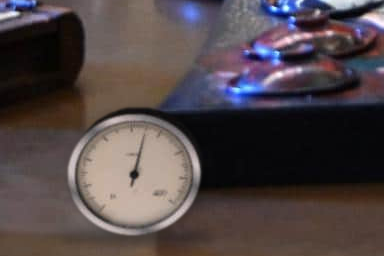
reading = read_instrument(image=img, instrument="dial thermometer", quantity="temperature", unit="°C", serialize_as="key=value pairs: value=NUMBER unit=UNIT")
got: value=225 unit=°C
